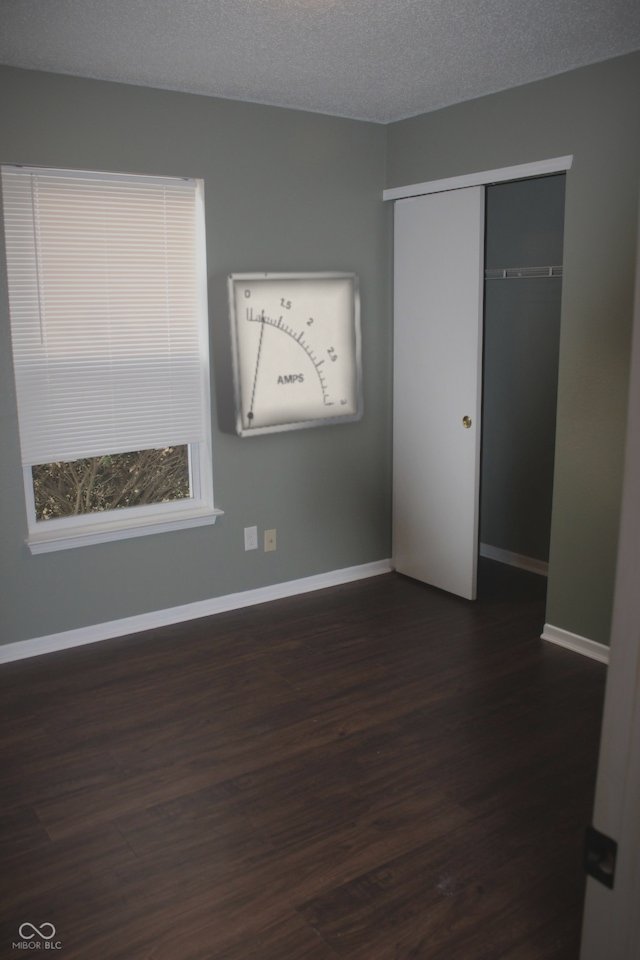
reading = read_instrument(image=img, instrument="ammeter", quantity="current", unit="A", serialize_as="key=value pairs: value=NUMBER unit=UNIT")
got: value=1 unit=A
